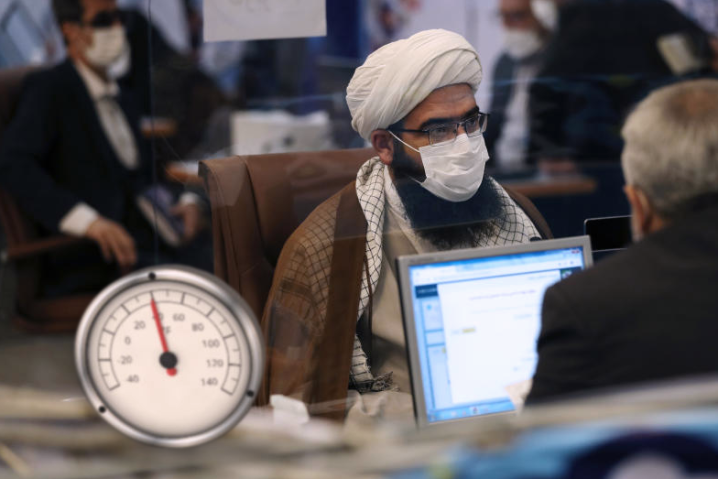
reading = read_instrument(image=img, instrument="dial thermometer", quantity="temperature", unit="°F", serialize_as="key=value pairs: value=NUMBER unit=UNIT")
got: value=40 unit=°F
